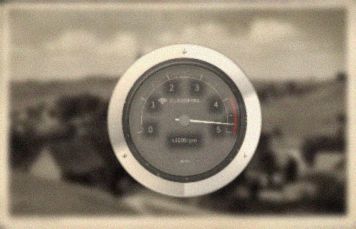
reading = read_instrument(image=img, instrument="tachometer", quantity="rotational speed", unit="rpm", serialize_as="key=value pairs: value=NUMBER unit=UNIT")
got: value=4750 unit=rpm
